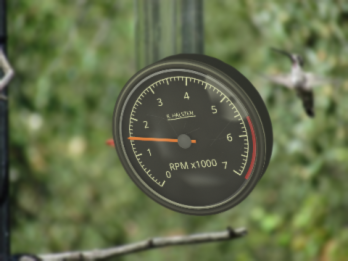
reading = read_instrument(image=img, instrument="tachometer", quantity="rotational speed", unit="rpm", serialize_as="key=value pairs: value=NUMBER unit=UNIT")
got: value=1500 unit=rpm
